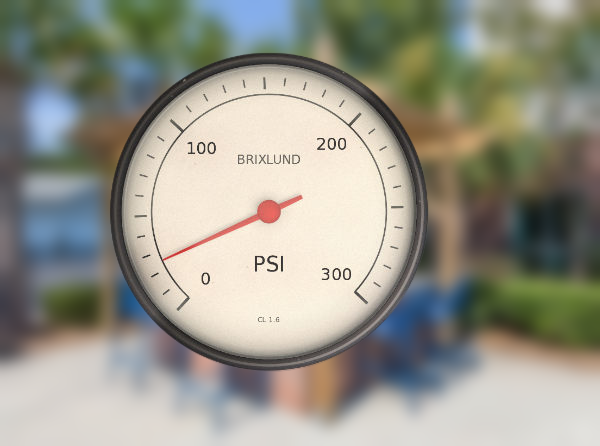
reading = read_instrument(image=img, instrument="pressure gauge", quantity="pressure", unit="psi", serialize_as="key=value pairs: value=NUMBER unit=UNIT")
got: value=25 unit=psi
